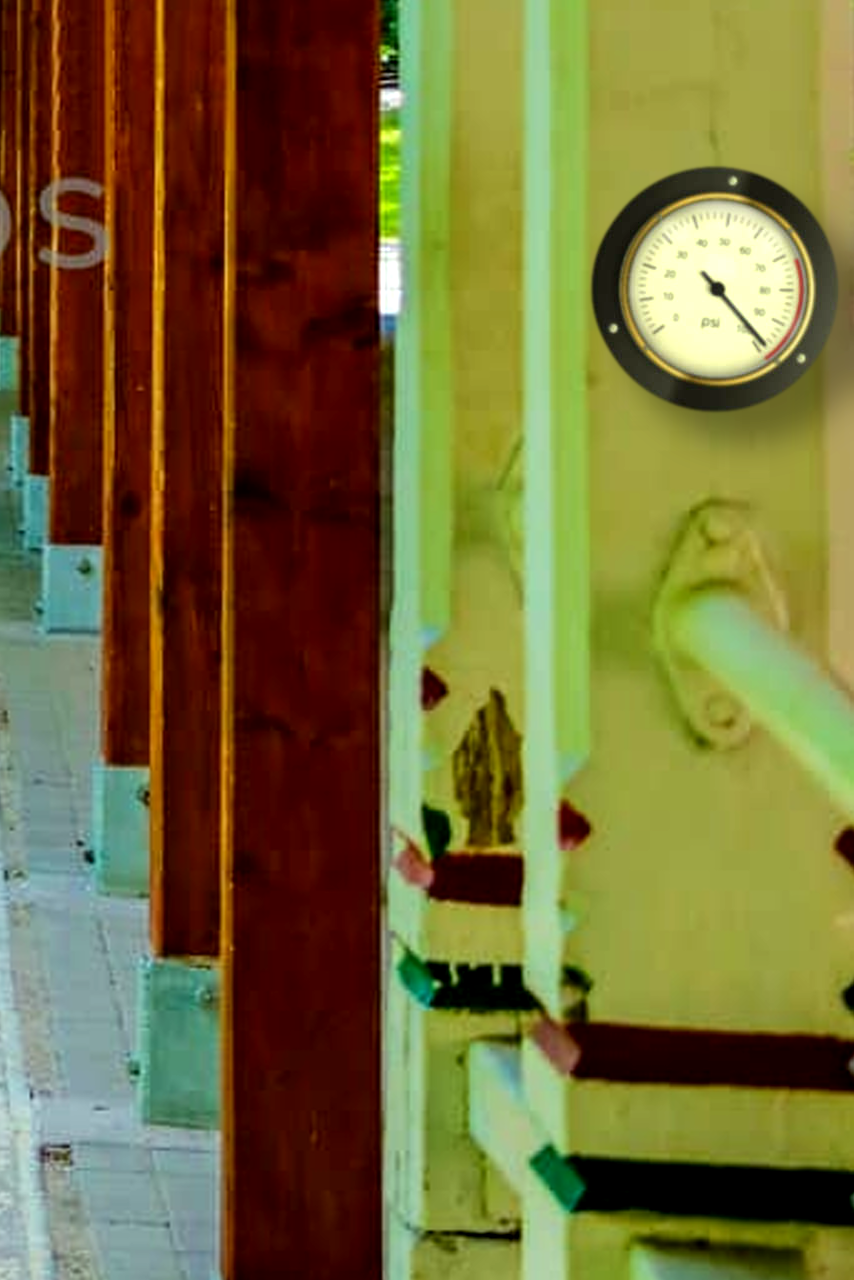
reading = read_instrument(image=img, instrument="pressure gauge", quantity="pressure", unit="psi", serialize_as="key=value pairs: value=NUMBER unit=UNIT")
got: value=98 unit=psi
